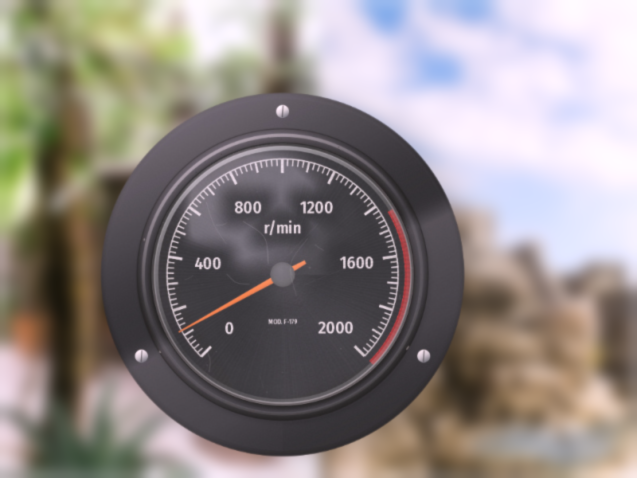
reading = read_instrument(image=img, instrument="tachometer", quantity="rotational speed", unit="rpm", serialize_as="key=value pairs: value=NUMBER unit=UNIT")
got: value=120 unit=rpm
